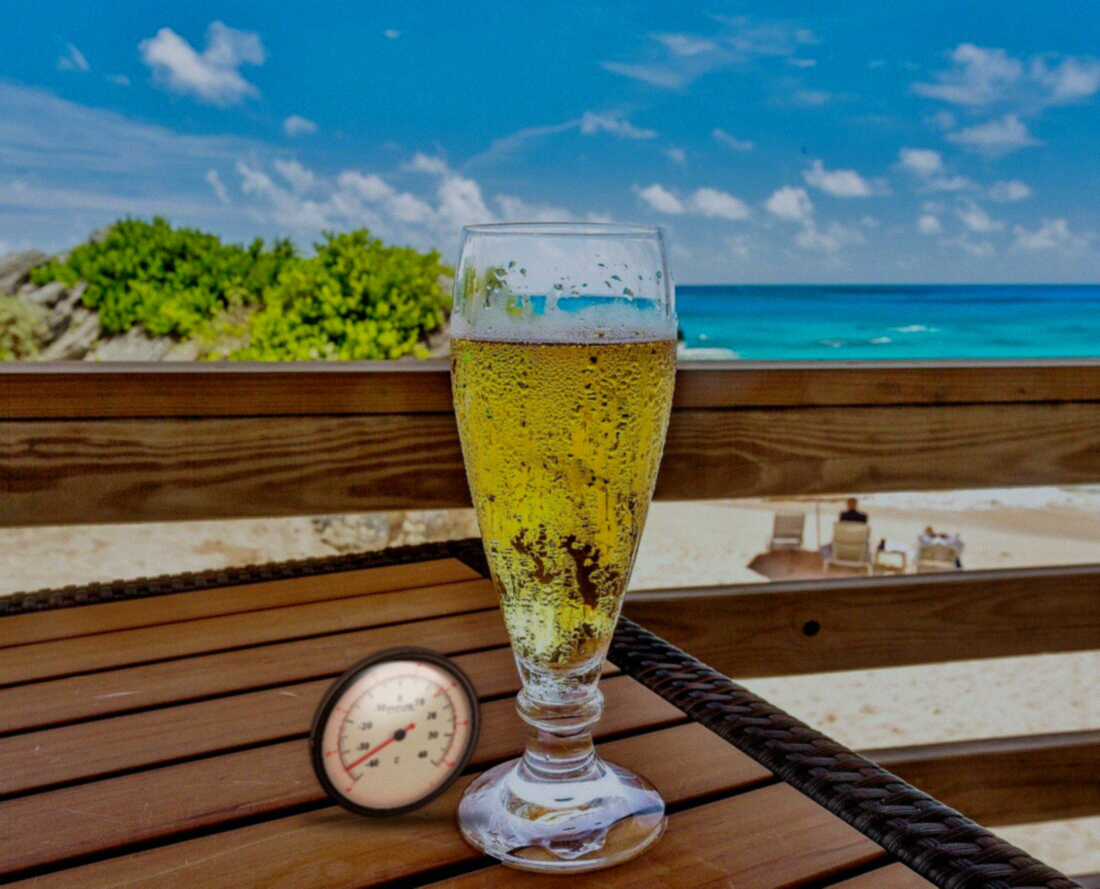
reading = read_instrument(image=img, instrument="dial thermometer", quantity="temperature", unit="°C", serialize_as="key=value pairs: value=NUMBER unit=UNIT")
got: value=-35 unit=°C
